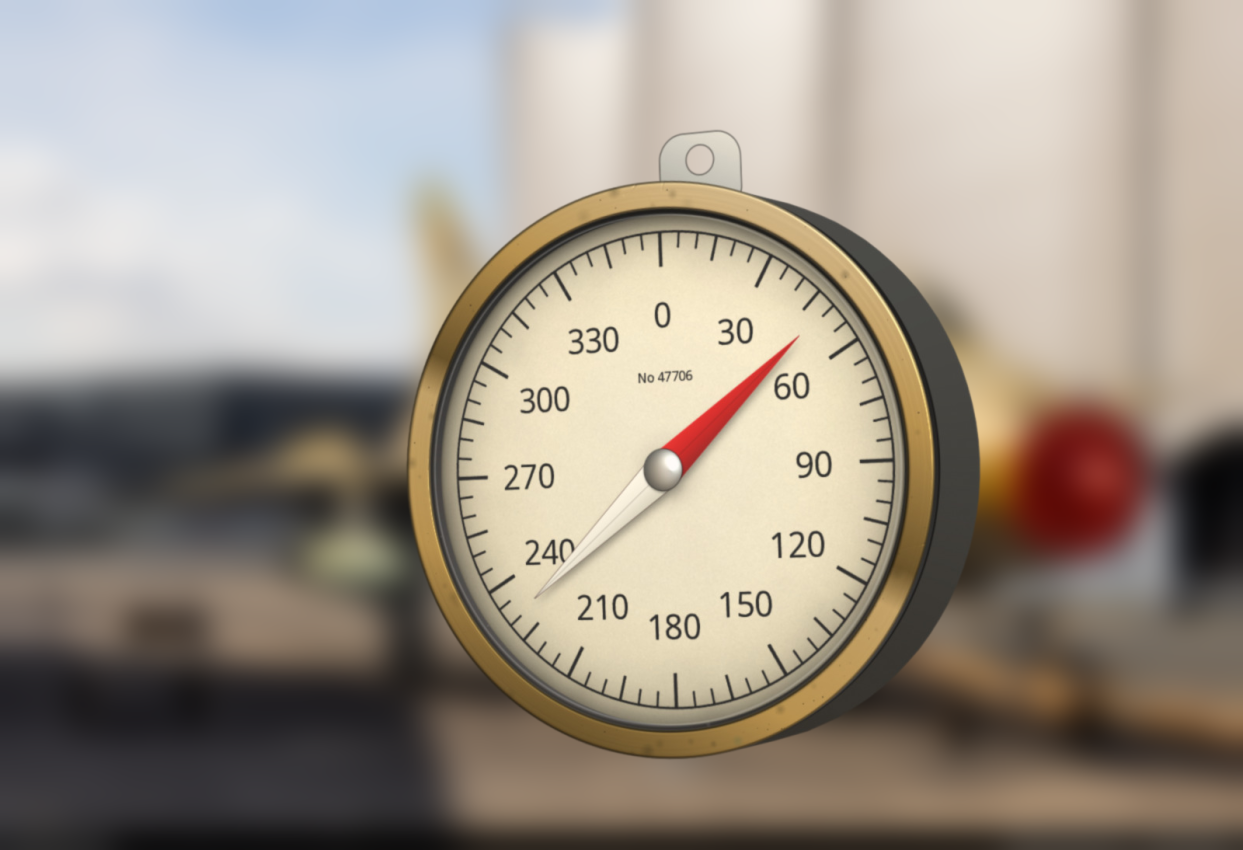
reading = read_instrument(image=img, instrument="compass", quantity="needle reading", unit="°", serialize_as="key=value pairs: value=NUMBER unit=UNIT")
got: value=50 unit=°
